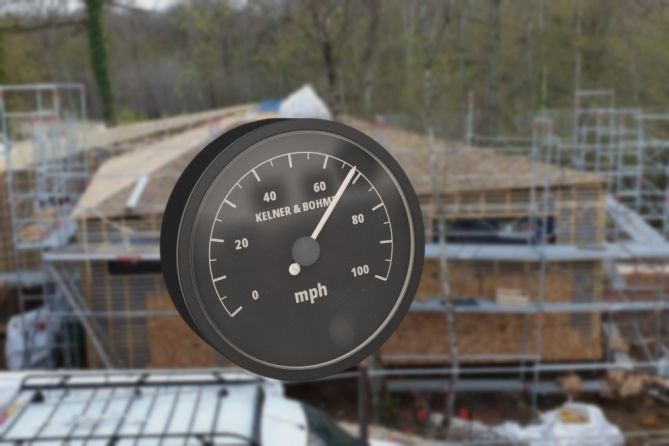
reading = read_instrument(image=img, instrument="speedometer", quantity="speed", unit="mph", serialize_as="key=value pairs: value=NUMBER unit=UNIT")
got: value=67.5 unit=mph
